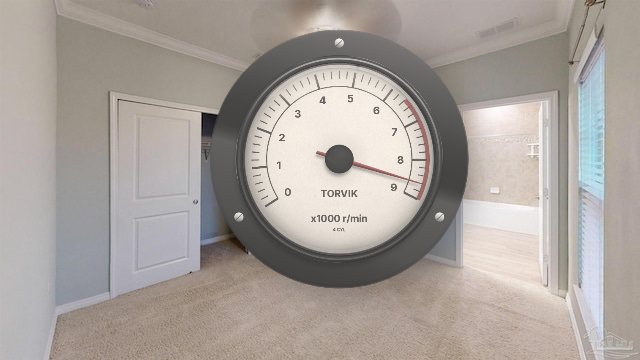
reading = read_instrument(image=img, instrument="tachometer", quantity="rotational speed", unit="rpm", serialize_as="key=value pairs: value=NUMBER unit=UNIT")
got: value=8600 unit=rpm
